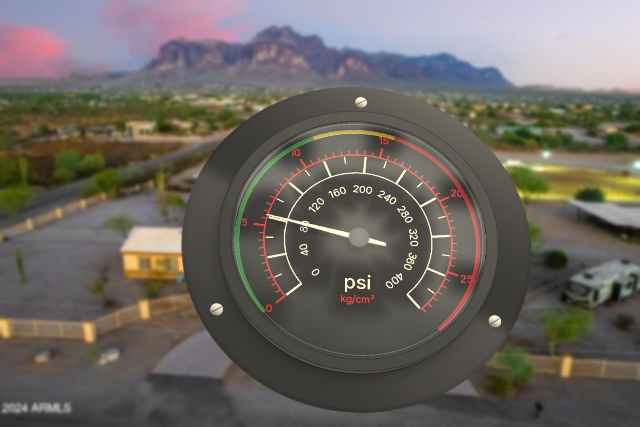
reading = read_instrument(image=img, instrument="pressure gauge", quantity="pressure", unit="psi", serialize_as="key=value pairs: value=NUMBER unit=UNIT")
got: value=80 unit=psi
